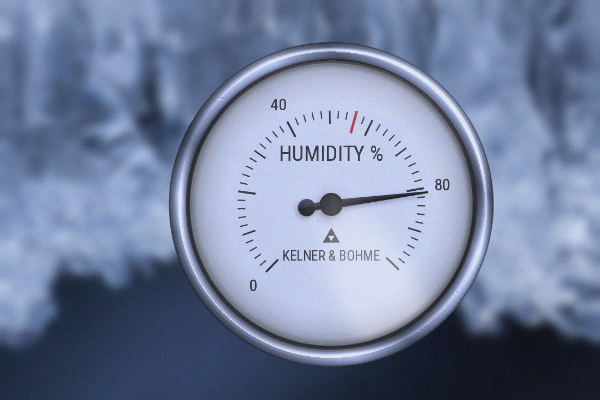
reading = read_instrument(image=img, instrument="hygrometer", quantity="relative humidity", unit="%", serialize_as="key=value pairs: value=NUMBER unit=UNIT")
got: value=81 unit=%
